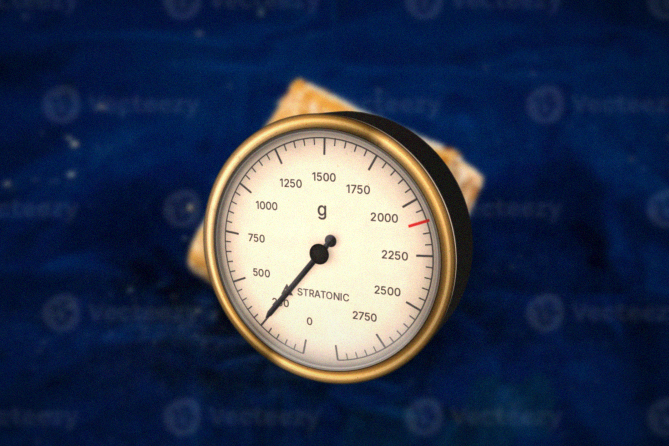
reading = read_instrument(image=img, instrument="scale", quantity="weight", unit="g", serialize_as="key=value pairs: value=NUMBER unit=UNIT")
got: value=250 unit=g
